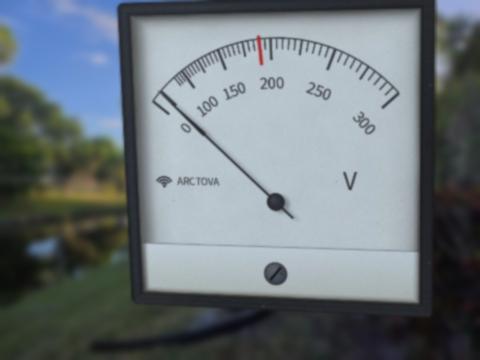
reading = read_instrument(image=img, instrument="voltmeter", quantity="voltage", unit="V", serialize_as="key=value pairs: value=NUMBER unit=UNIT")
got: value=50 unit=V
